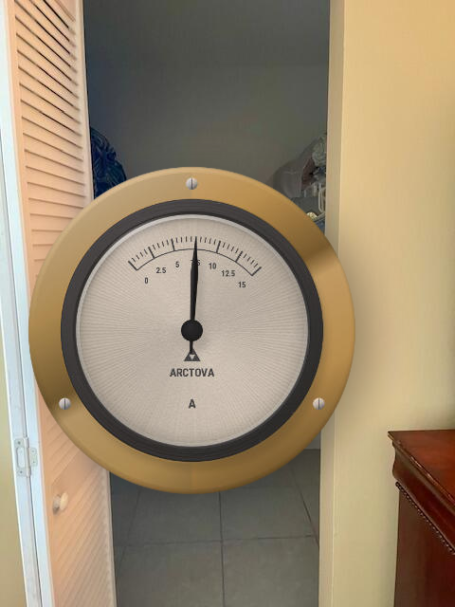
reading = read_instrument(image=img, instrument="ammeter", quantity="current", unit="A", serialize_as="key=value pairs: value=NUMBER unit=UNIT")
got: value=7.5 unit=A
